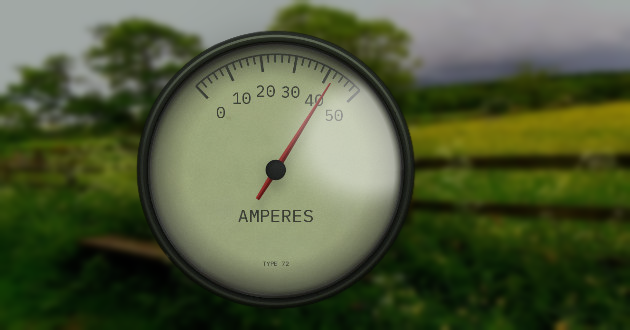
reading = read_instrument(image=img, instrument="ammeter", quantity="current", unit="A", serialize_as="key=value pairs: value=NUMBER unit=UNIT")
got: value=42 unit=A
